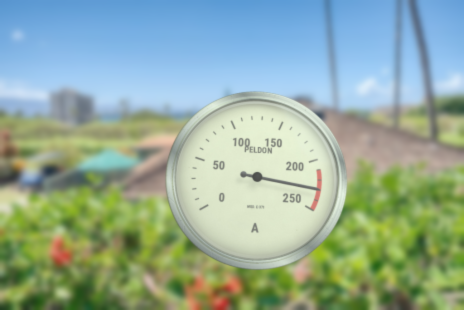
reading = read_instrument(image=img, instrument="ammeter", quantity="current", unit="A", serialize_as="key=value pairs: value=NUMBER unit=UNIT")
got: value=230 unit=A
